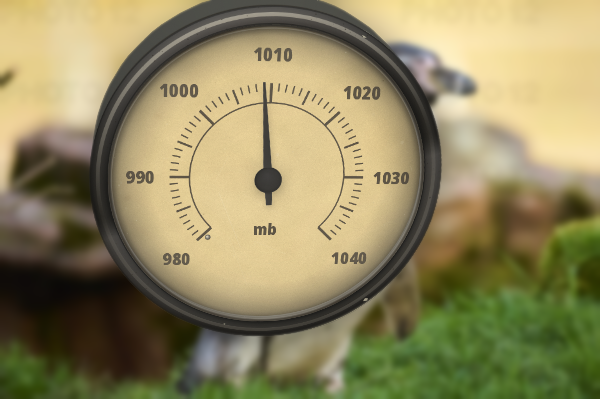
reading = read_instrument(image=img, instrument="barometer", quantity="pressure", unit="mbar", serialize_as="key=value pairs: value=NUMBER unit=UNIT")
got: value=1009 unit=mbar
